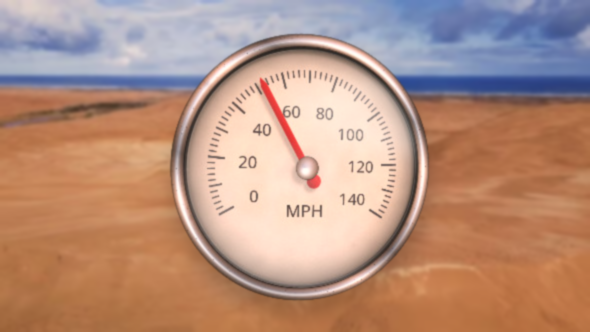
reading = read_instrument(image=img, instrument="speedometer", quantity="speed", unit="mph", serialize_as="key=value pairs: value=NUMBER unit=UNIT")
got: value=52 unit=mph
